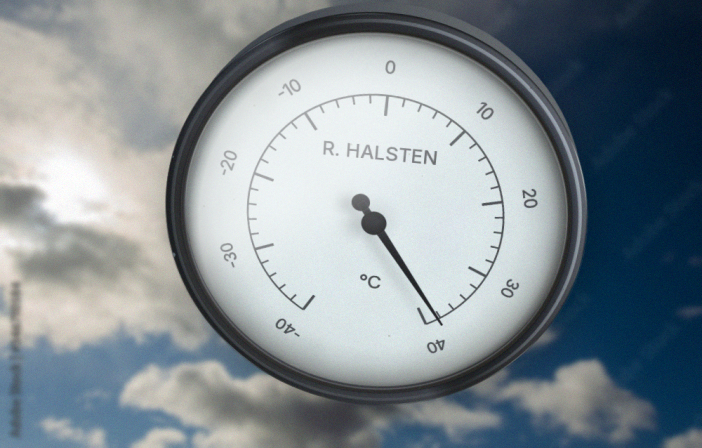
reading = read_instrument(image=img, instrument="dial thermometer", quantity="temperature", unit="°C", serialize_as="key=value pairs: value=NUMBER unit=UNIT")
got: value=38 unit=°C
